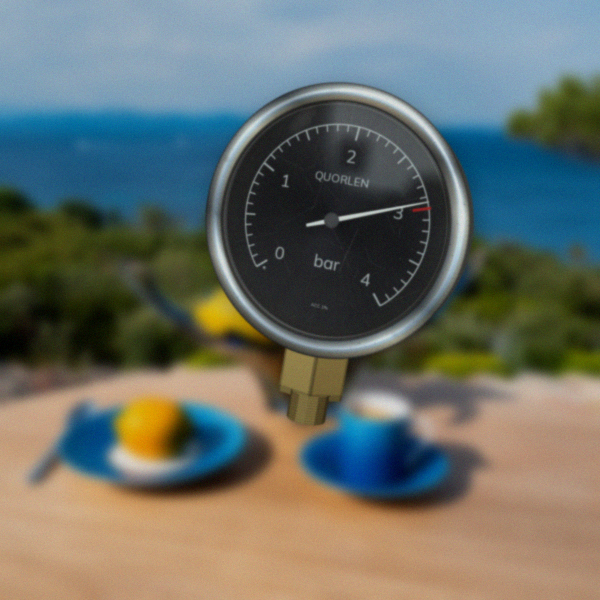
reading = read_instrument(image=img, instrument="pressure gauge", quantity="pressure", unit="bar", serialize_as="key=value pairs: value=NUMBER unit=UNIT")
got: value=2.95 unit=bar
